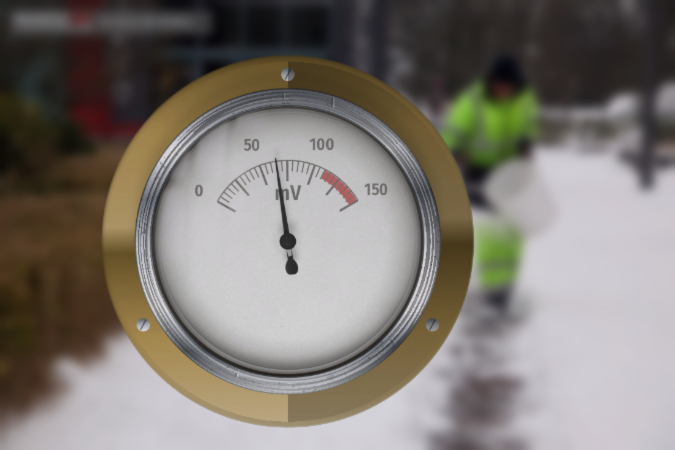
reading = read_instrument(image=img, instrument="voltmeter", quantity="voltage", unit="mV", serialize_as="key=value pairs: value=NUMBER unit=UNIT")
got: value=65 unit=mV
